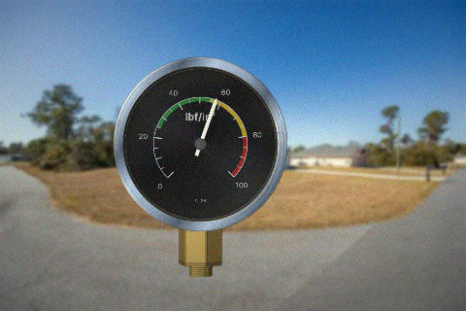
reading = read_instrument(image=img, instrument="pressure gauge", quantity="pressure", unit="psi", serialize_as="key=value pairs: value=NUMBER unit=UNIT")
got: value=57.5 unit=psi
